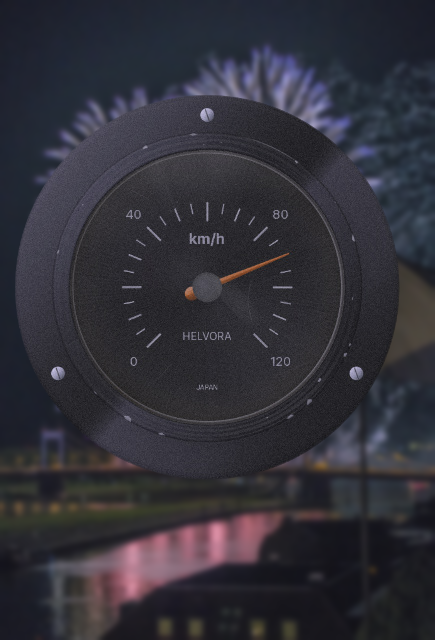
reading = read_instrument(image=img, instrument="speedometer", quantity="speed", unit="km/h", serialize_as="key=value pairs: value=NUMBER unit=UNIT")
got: value=90 unit=km/h
